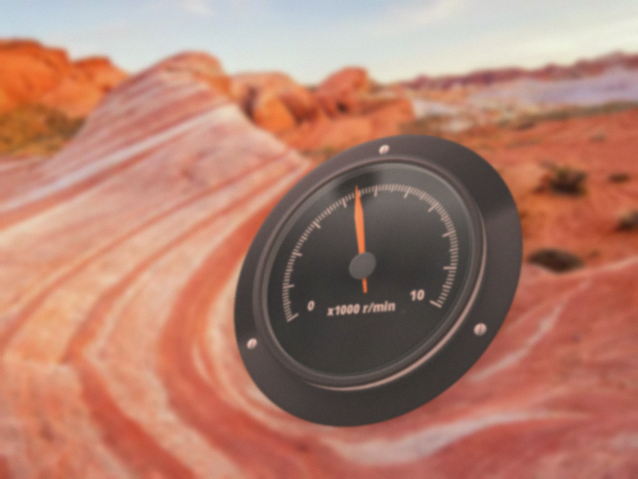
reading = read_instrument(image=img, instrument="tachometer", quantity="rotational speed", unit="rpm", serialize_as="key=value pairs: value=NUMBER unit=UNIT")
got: value=4500 unit=rpm
